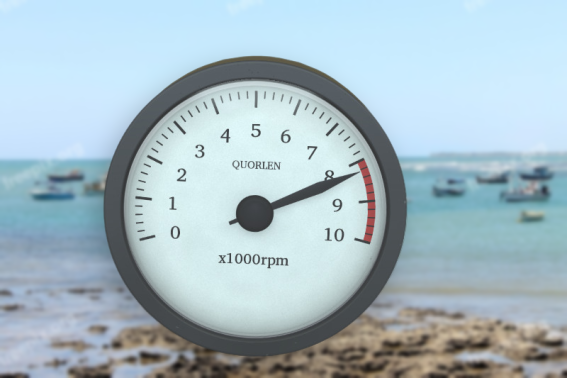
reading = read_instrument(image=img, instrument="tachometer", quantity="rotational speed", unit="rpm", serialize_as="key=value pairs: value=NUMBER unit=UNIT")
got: value=8200 unit=rpm
